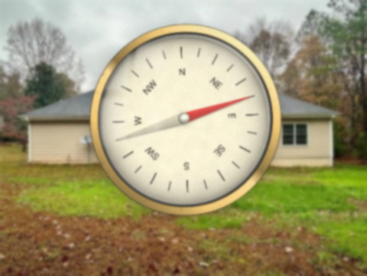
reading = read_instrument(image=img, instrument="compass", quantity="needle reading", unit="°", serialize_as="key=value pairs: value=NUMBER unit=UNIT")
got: value=75 unit=°
